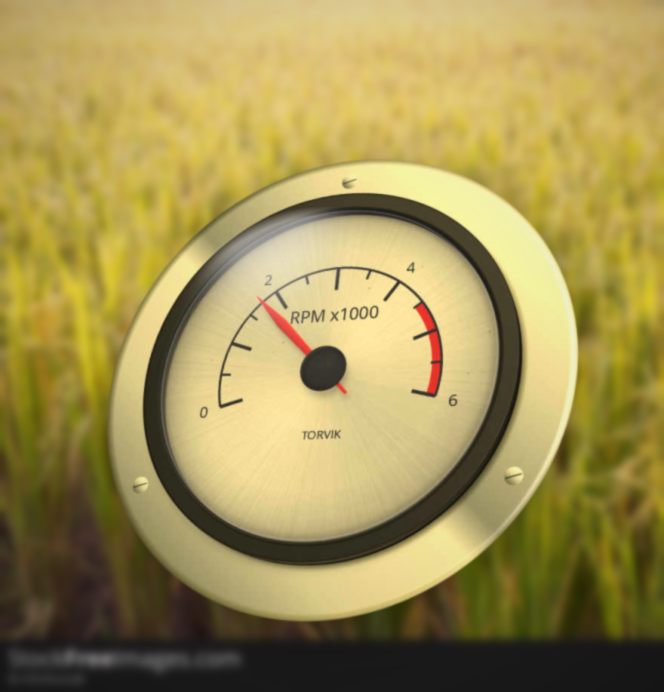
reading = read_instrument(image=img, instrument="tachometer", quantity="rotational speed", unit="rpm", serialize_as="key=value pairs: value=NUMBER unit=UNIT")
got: value=1750 unit=rpm
